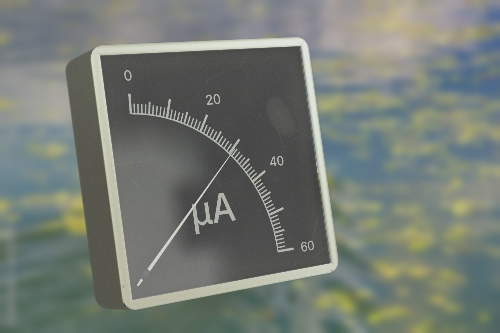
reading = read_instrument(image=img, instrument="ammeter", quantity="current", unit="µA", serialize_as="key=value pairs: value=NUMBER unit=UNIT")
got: value=30 unit=µA
